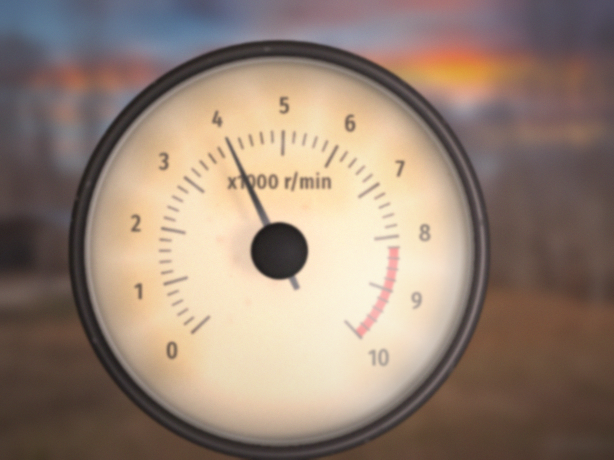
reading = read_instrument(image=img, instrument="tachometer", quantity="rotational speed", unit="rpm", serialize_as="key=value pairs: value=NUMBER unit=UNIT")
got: value=4000 unit=rpm
